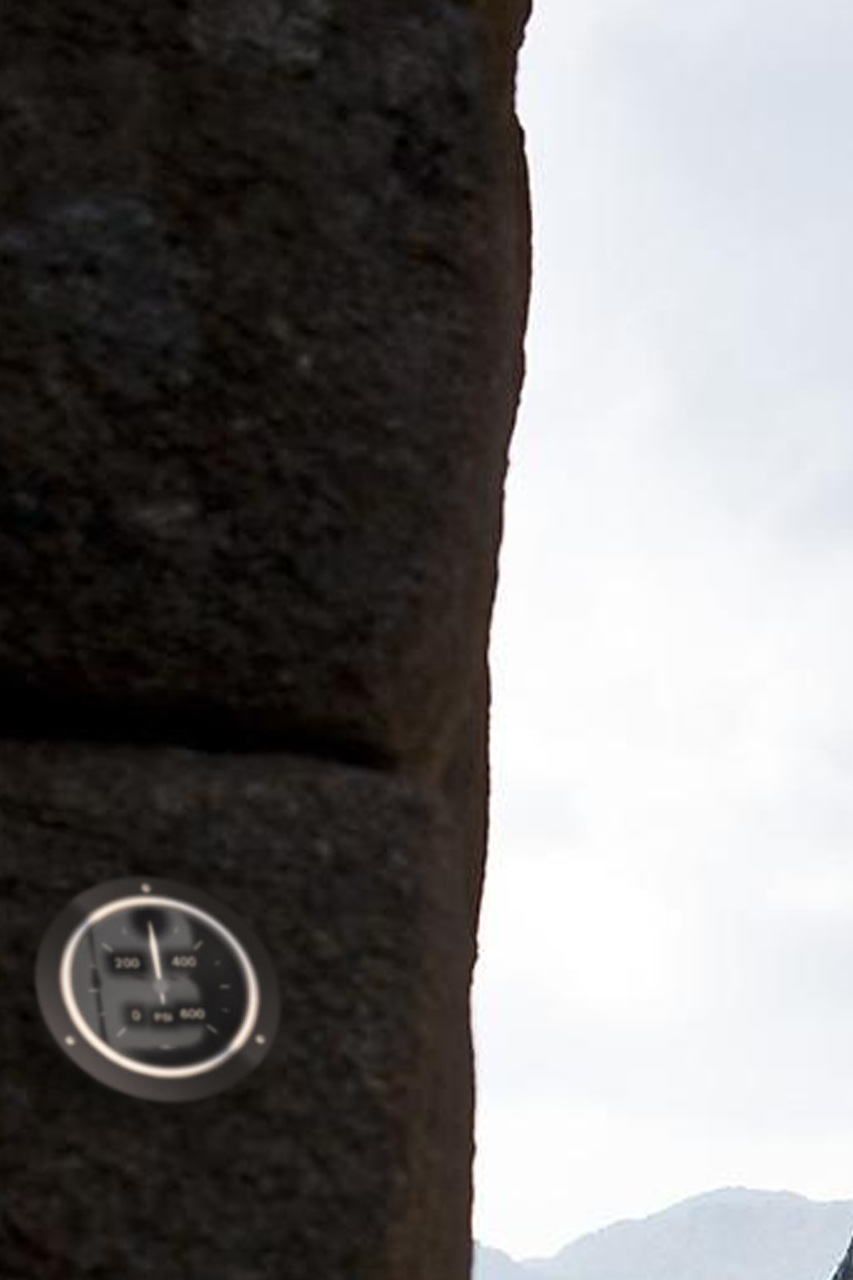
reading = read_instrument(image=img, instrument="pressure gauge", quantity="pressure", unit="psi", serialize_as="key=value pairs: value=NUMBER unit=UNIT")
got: value=300 unit=psi
